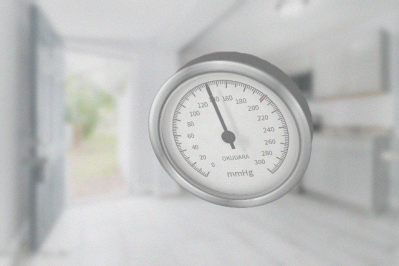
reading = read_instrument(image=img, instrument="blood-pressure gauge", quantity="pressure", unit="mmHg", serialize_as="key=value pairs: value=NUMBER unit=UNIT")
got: value=140 unit=mmHg
